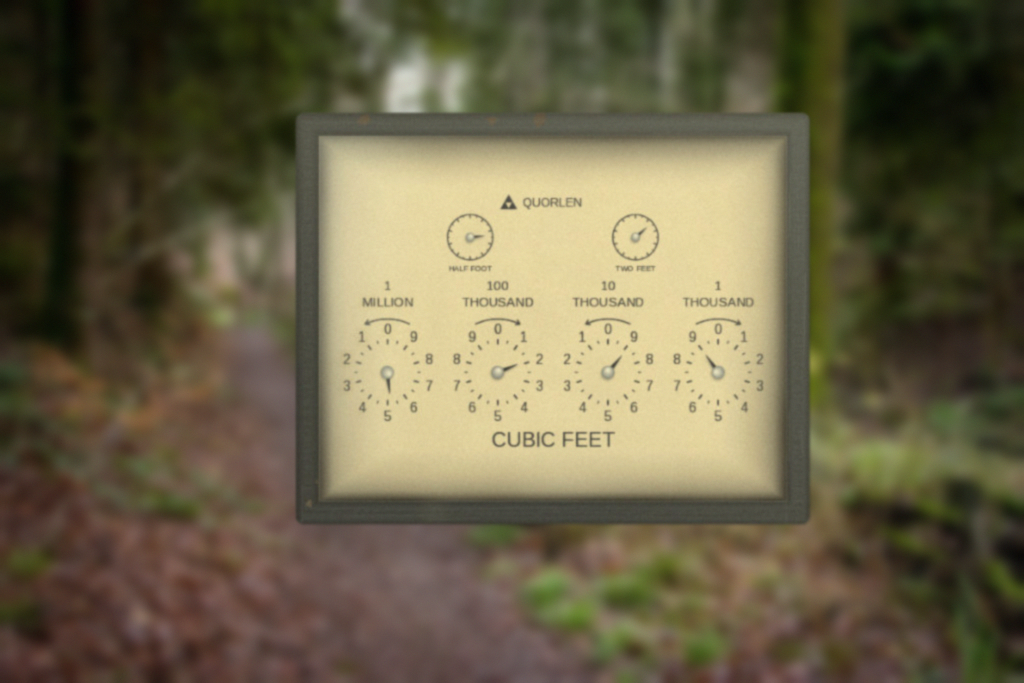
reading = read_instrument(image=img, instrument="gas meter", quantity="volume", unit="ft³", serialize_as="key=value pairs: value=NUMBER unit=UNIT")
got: value=518900 unit=ft³
